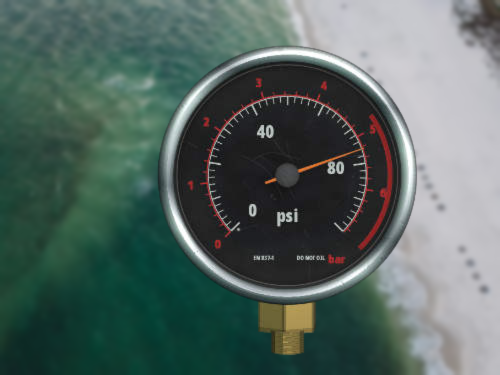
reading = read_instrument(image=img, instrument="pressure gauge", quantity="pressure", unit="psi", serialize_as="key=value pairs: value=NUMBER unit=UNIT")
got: value=76 unit=psi
